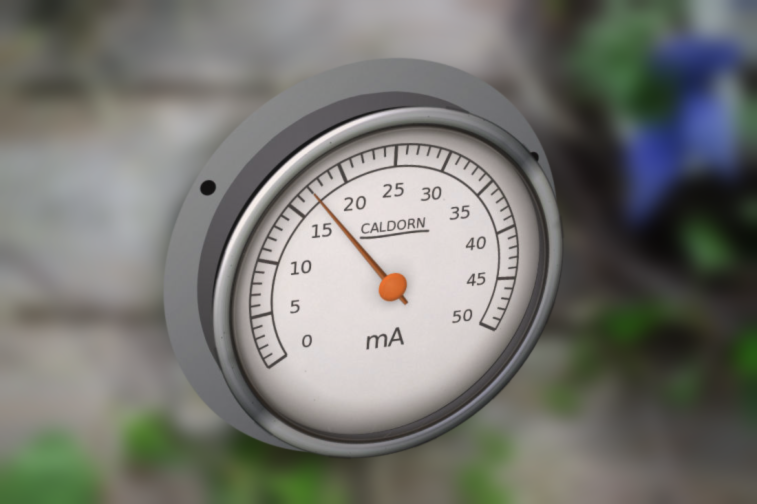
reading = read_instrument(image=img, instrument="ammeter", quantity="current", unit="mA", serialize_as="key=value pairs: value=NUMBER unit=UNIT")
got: value=17 unit=mA
